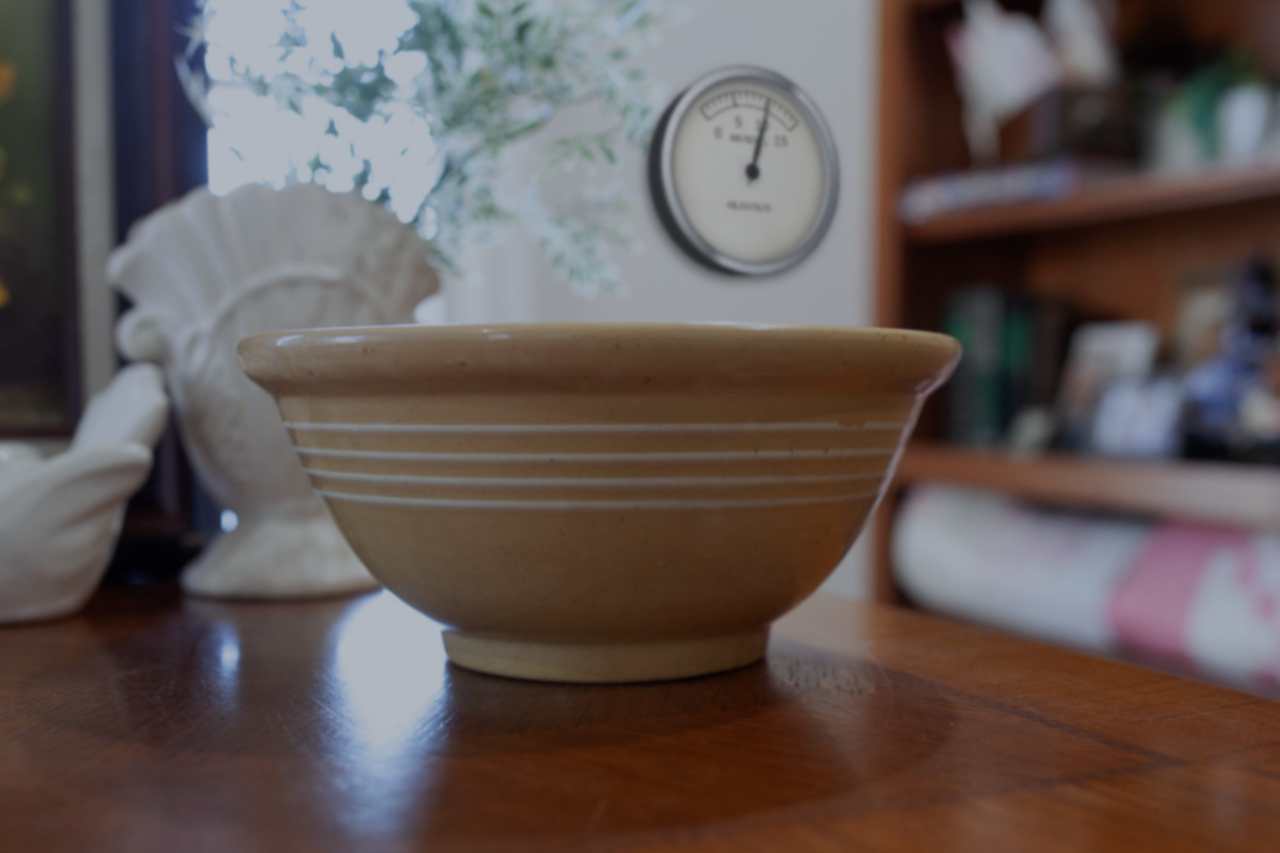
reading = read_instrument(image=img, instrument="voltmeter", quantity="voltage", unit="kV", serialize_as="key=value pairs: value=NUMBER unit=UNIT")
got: value=10 unit=kV
